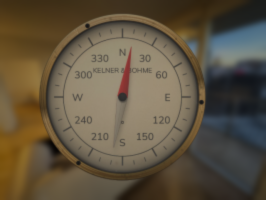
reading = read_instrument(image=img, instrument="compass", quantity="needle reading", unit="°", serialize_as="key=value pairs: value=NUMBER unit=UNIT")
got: value=10 unit=°
